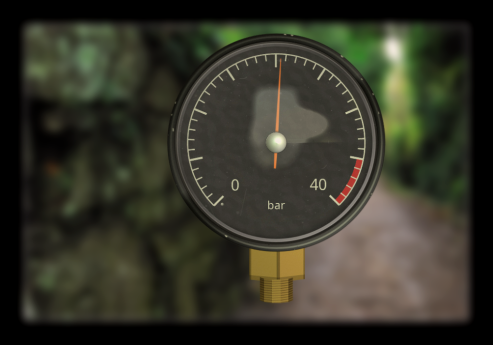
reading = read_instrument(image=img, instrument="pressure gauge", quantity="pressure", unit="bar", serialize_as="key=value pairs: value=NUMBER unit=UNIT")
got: value=20.5 unit=bar
